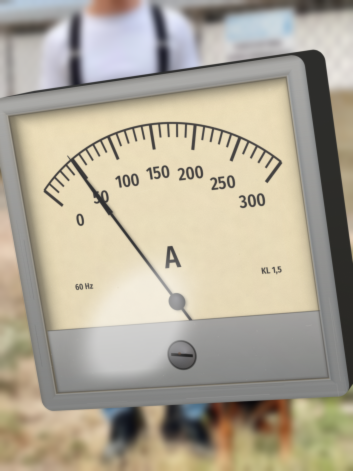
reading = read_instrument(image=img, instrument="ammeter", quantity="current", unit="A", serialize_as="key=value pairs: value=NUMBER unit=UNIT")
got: value=50 unit=A
